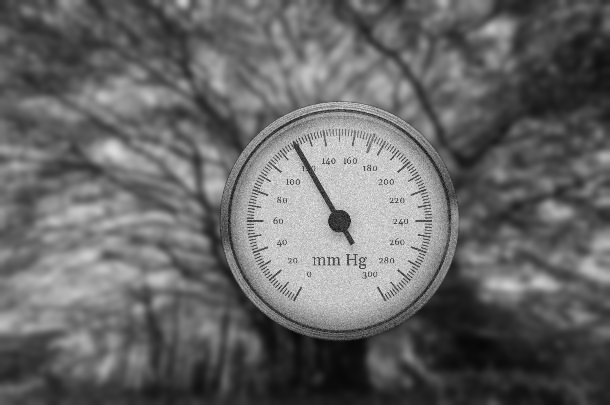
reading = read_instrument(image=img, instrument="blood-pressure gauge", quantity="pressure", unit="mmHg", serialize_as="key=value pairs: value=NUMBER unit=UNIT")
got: value=120 unit=mmHg
